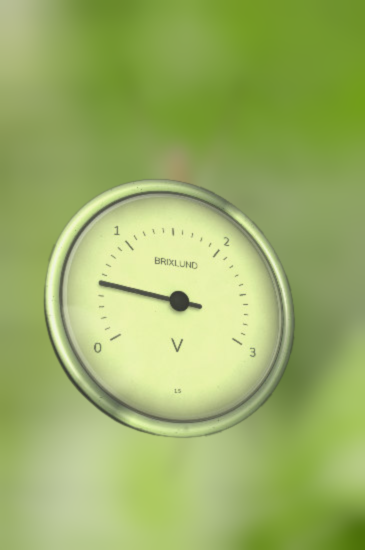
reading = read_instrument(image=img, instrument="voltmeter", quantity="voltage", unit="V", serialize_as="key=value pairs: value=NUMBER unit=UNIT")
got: value=0.5 unit=V
